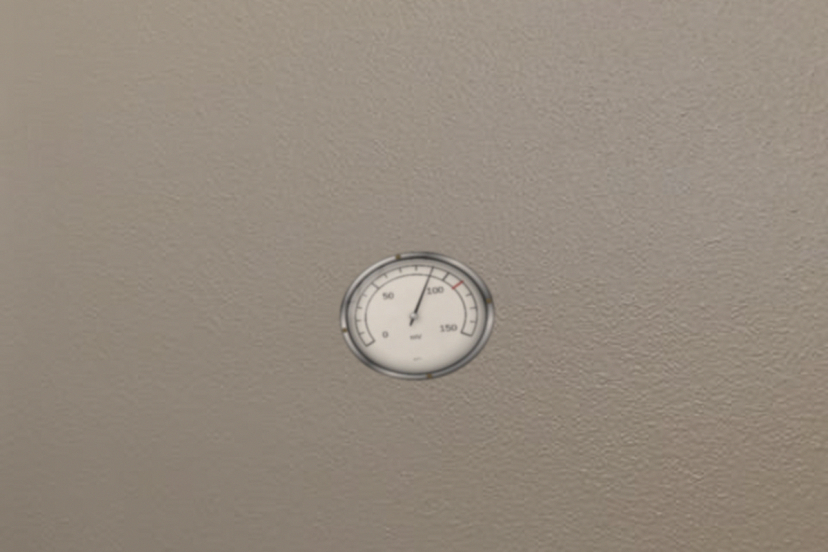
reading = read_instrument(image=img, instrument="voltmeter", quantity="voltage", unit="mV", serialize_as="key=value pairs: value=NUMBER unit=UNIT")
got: value=90 unit=mV
